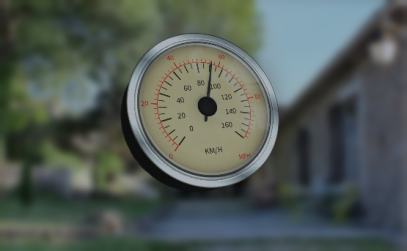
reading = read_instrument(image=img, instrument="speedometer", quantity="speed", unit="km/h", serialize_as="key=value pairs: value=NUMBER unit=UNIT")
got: value=90 unit=km/h
